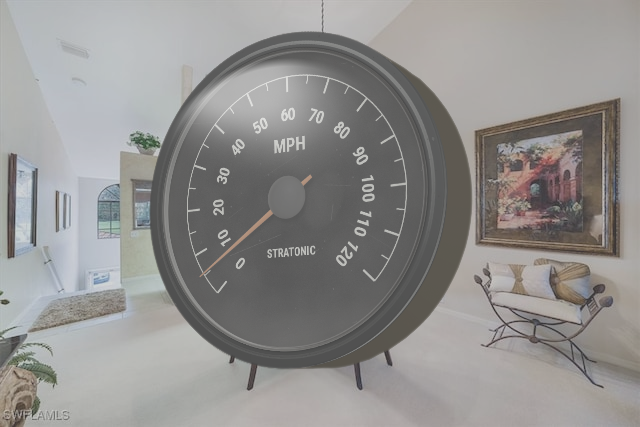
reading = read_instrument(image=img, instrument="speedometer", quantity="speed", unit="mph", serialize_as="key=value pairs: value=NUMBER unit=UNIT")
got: value=5 unit=mph
